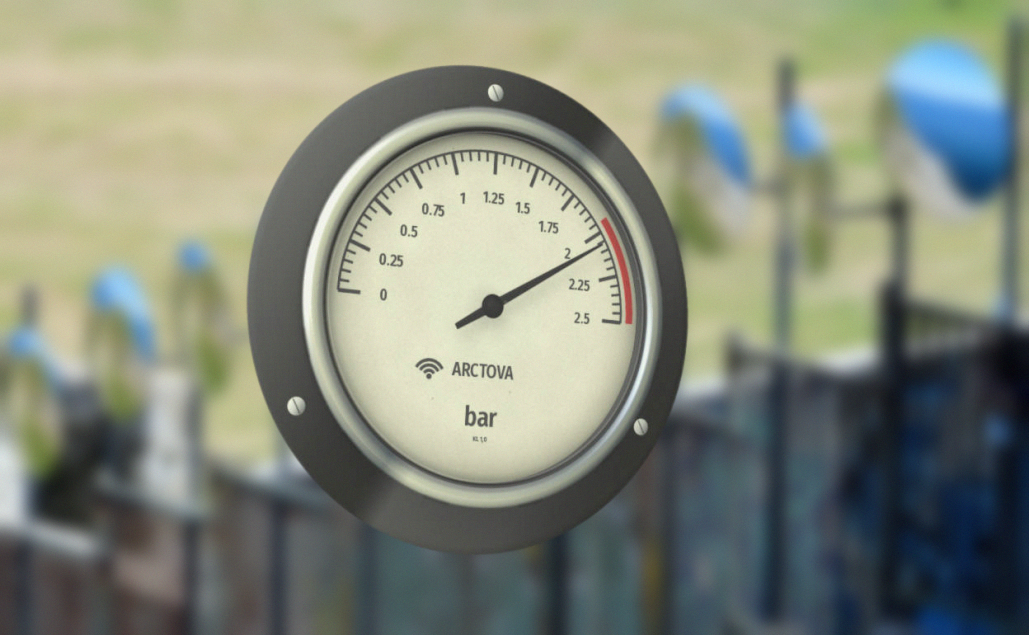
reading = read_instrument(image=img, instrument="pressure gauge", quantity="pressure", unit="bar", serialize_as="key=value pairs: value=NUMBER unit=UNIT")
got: value=2.05 unit=bar
